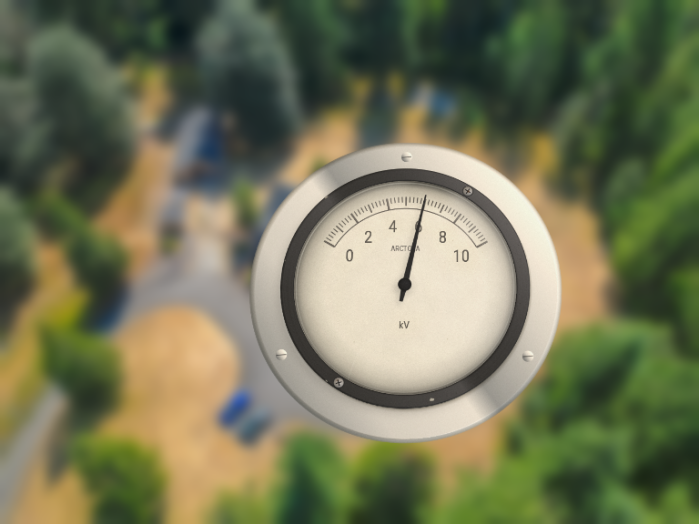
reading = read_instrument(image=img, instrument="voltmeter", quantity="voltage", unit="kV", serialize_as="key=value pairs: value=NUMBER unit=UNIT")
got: value=6 unit=kV
